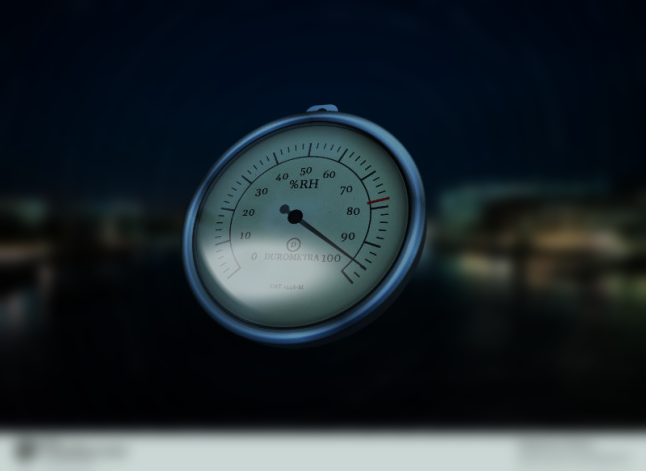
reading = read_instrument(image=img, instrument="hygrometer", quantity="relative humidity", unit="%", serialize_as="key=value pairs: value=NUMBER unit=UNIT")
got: value=96 unit=%
